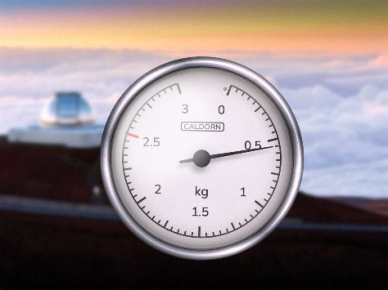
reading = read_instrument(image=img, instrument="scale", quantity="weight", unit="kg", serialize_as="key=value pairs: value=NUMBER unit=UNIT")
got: value=0.55 unit=kg
